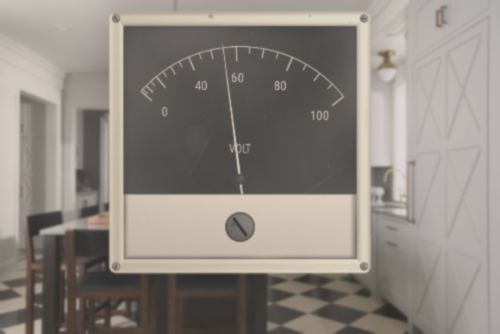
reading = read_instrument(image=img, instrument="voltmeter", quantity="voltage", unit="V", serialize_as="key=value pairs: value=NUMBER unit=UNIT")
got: value=55 unit=V
